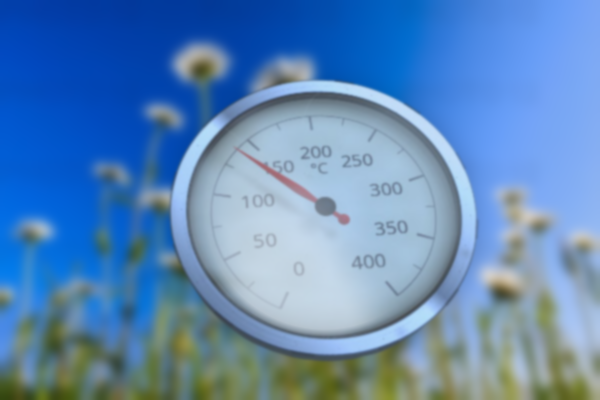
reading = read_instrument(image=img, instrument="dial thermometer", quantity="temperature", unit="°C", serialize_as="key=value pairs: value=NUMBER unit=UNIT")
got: value=137.5 unit=°C
